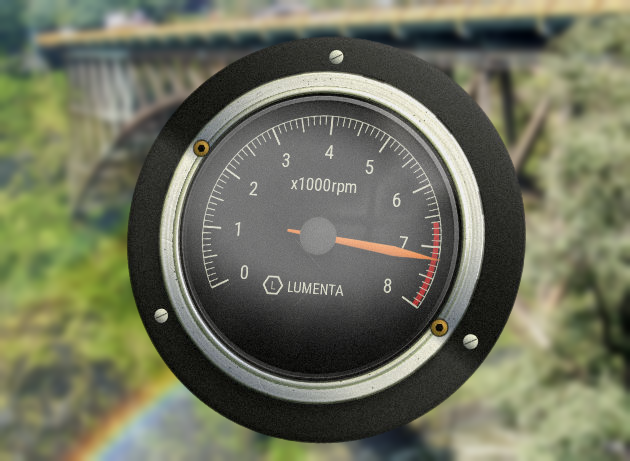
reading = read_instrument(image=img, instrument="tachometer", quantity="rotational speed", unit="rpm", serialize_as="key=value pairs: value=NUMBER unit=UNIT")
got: value=7200 unit=rpm
